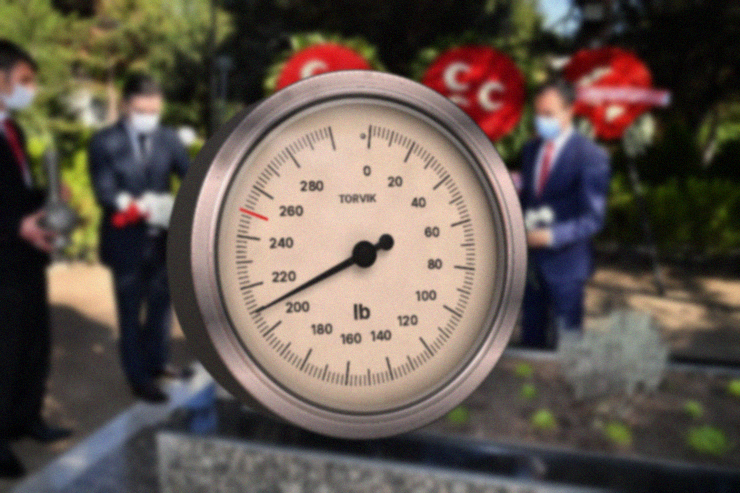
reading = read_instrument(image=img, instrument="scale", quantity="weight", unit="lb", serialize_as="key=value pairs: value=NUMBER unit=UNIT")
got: value=210 unit=lb
